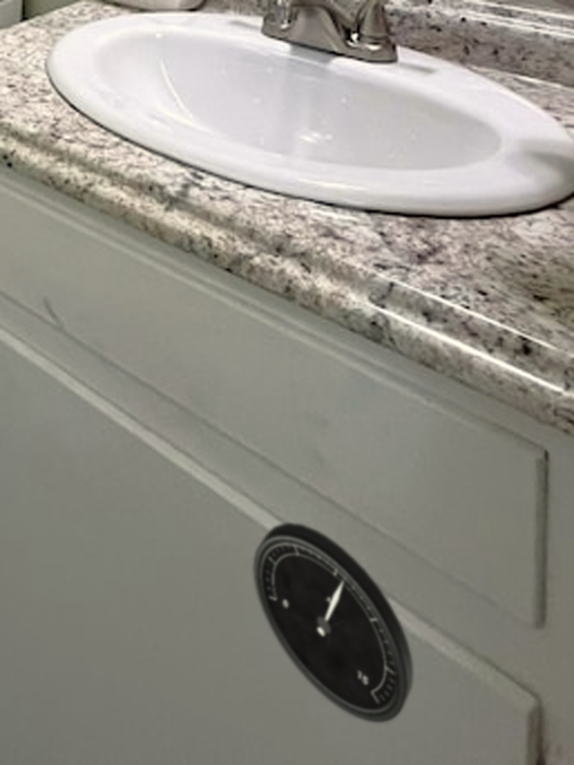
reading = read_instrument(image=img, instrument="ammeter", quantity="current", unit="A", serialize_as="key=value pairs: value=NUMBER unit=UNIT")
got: value=8 unit=A
